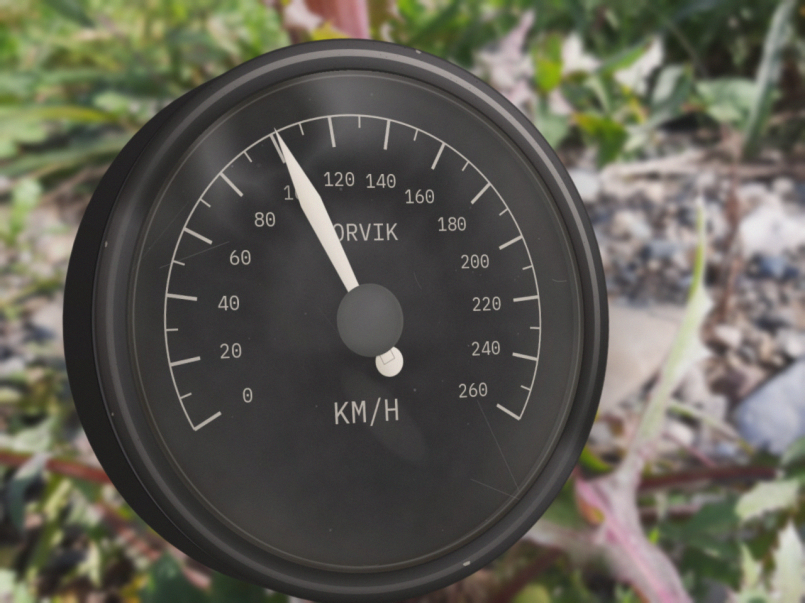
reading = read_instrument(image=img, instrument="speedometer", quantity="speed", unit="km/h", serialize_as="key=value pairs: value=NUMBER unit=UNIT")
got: value=100 unit=km/h
